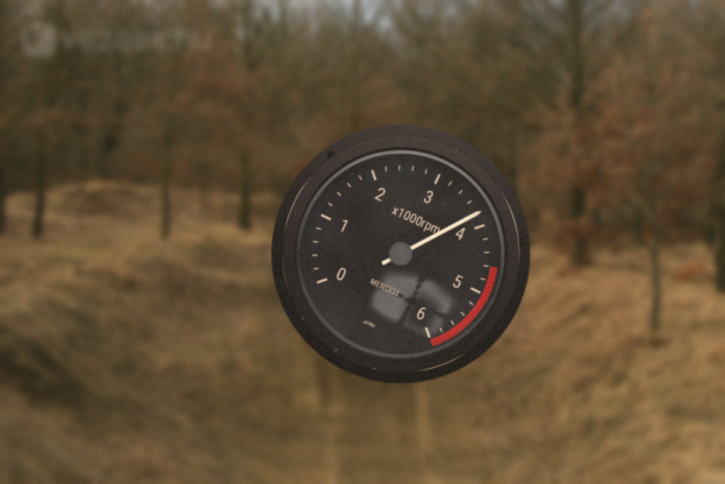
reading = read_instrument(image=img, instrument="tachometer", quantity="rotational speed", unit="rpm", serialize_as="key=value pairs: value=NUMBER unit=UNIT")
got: value=3800 unit=rpm
